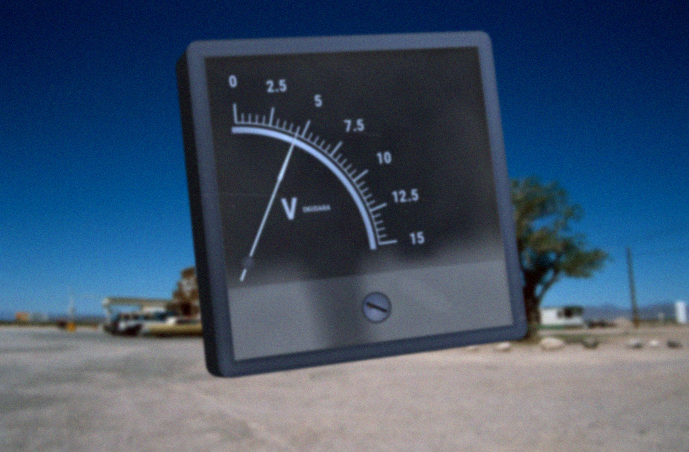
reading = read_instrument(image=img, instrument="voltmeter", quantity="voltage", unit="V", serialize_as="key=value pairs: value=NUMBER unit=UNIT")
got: value=4.5 unit=V
